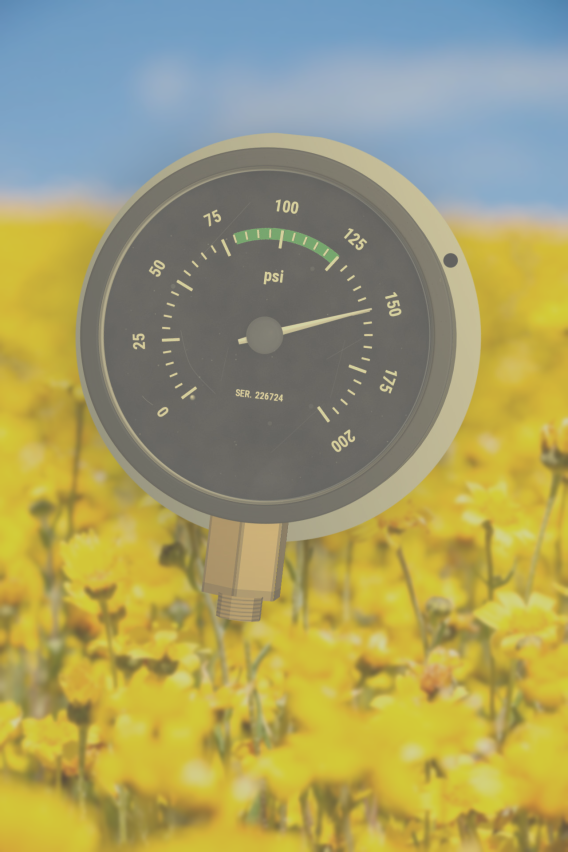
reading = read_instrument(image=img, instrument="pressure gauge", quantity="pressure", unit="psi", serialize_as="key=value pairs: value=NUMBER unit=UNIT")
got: value=150 unit=psi
